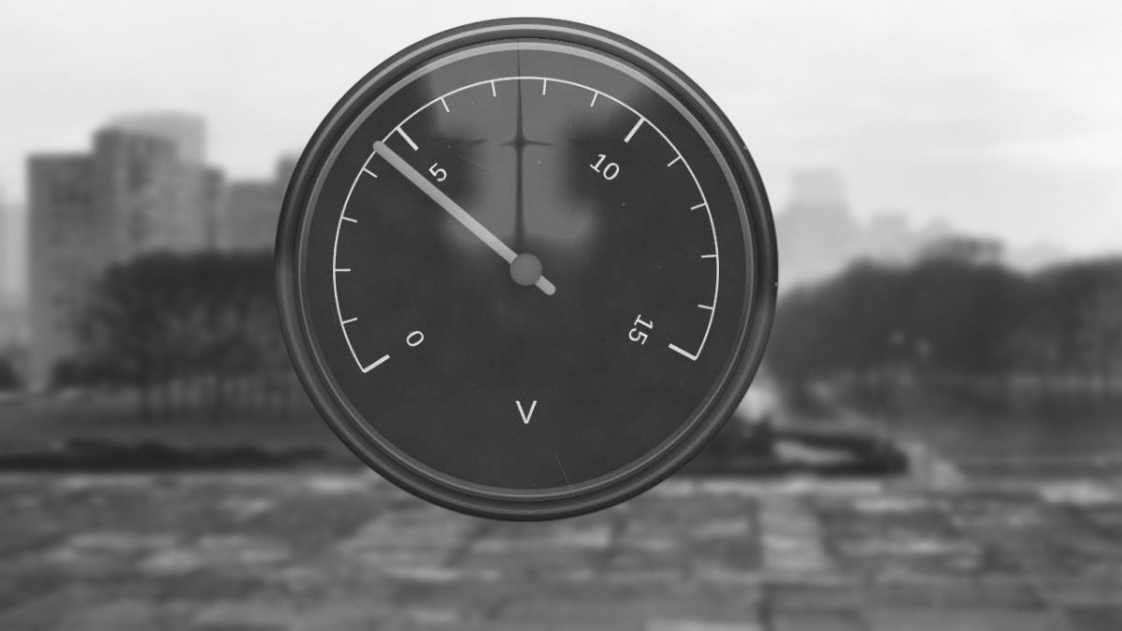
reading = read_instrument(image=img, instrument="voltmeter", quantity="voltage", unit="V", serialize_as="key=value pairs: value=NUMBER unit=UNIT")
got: value=4.5 unit=V
